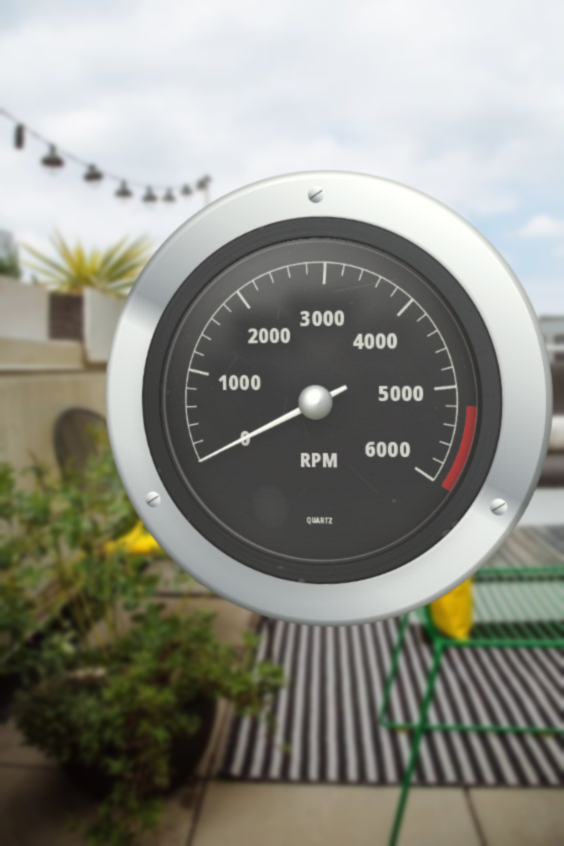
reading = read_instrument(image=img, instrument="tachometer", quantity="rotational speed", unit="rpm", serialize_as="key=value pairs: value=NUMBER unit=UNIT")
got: value=0 unit=rpm
